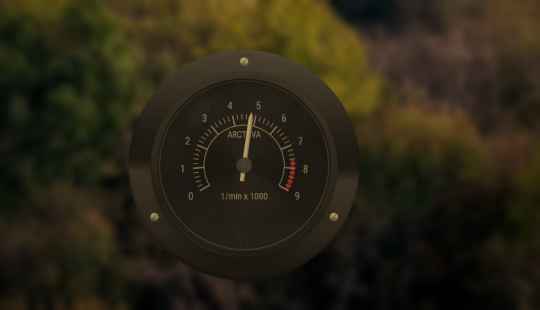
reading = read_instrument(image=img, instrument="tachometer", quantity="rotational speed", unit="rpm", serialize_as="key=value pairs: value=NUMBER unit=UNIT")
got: value=4800 unit=rpm
